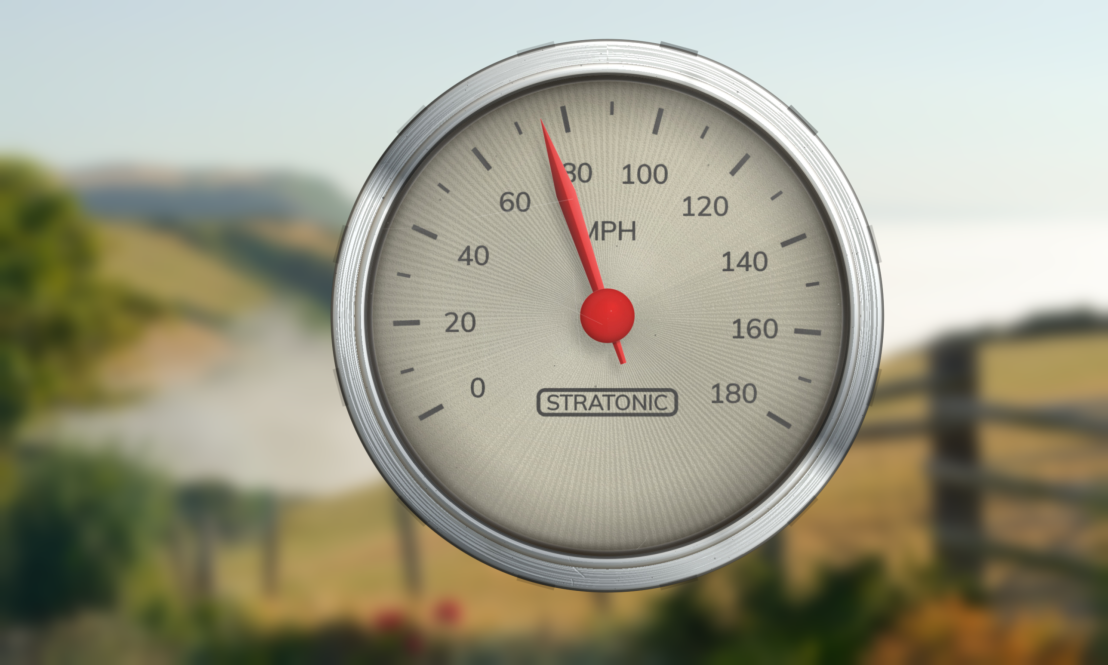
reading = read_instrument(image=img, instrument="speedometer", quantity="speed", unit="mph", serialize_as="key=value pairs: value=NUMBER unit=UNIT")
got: value=75 unit=mph
